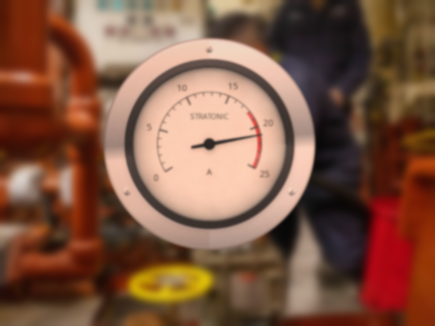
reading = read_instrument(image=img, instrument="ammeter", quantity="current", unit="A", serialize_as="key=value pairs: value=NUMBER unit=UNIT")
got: value=21 unit=A
